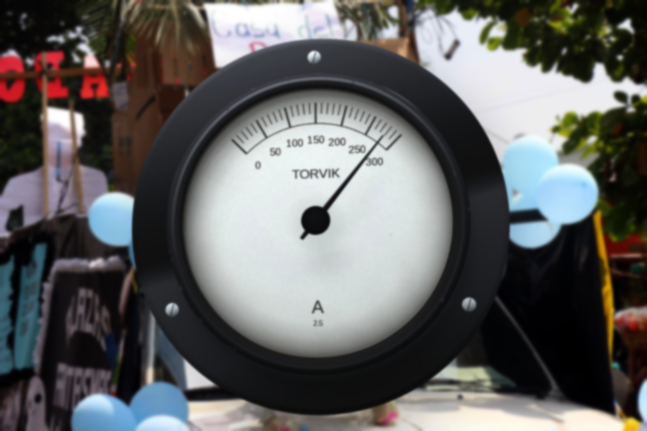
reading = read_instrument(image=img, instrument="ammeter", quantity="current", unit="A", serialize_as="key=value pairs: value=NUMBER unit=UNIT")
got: value=280 unit=A
